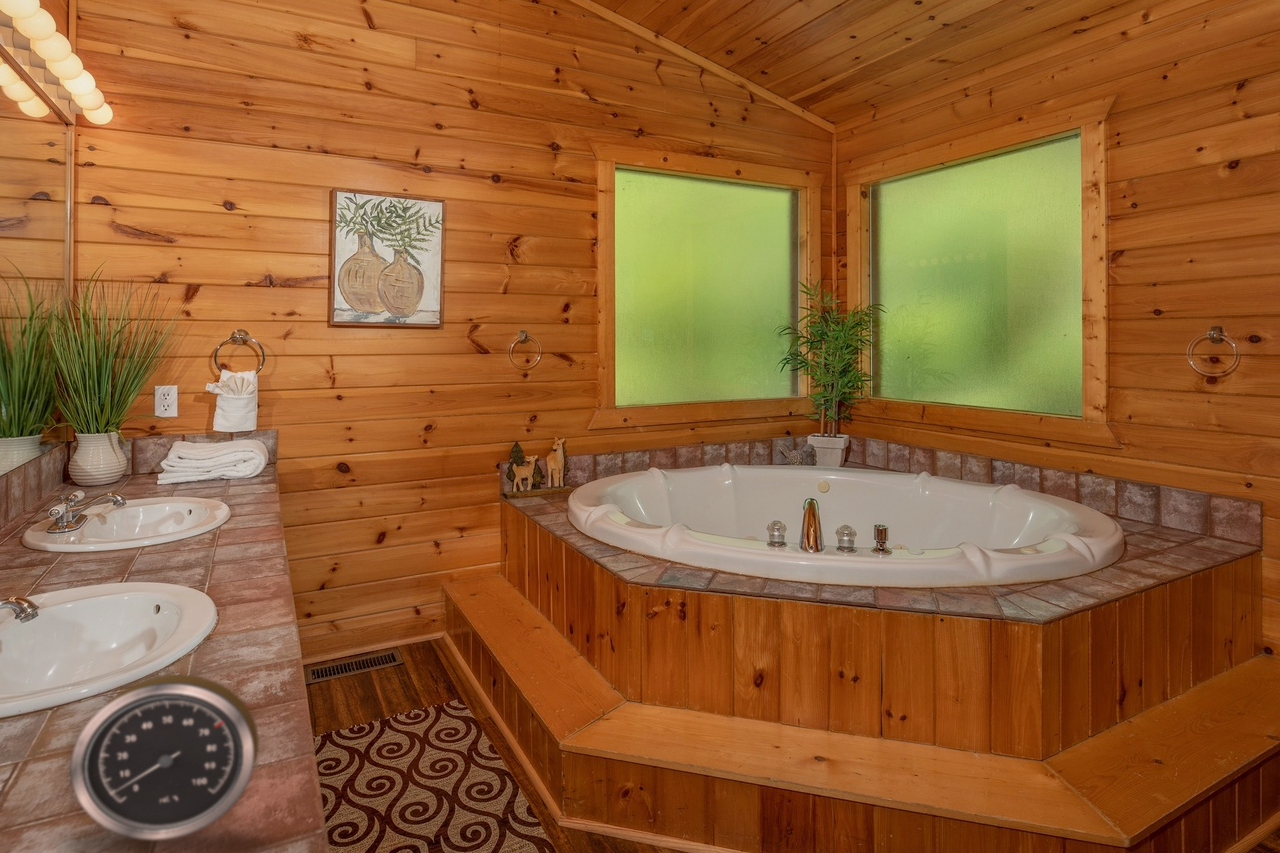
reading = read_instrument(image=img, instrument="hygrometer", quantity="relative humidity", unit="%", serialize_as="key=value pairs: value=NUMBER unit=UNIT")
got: value=5 unit=%
